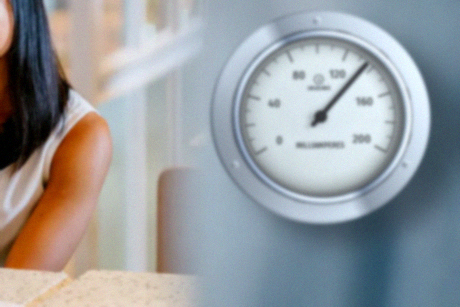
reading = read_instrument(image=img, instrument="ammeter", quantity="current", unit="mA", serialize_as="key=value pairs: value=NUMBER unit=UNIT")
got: value=135 unit=mA
